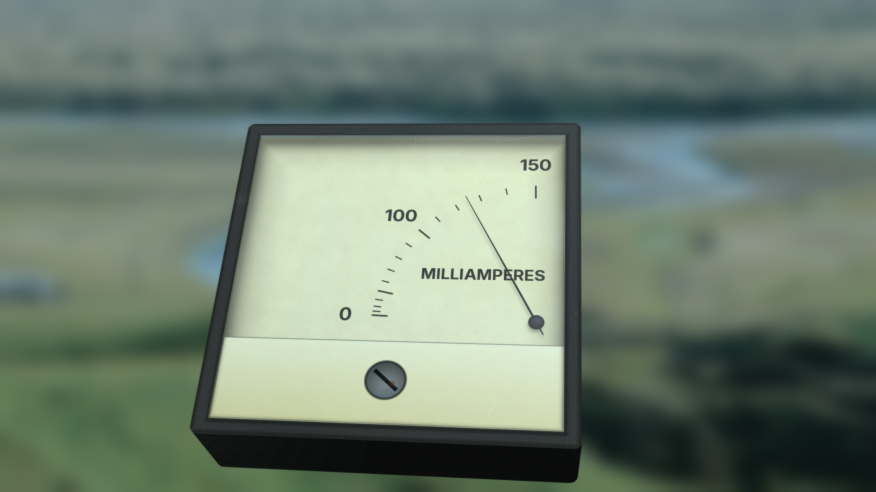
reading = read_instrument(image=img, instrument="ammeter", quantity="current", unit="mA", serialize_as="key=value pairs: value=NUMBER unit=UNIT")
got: value=125 unit=mA
